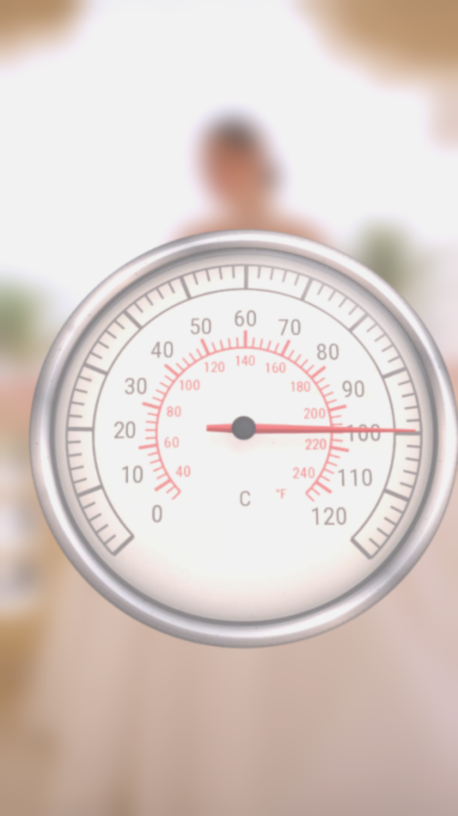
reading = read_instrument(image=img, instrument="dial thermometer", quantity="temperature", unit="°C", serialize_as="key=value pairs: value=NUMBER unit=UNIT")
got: value=100 unit=°C
